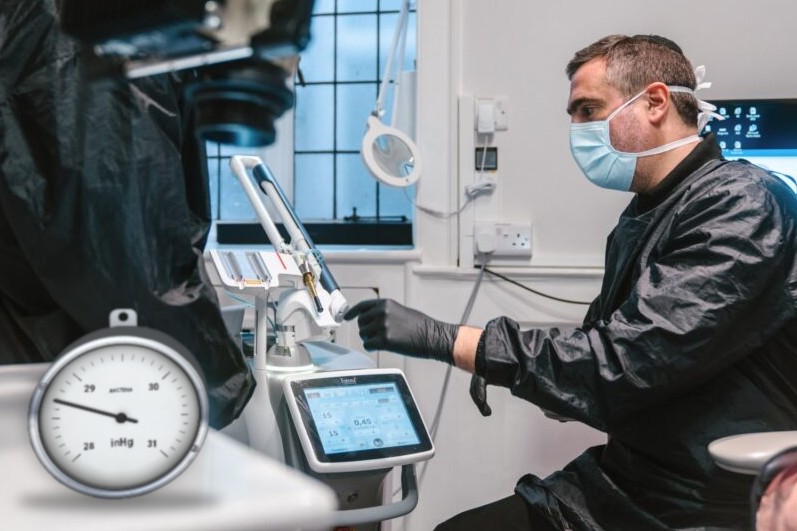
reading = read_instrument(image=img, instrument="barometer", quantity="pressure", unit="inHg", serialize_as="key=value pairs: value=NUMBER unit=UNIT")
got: value=28.7 unit=inHg
